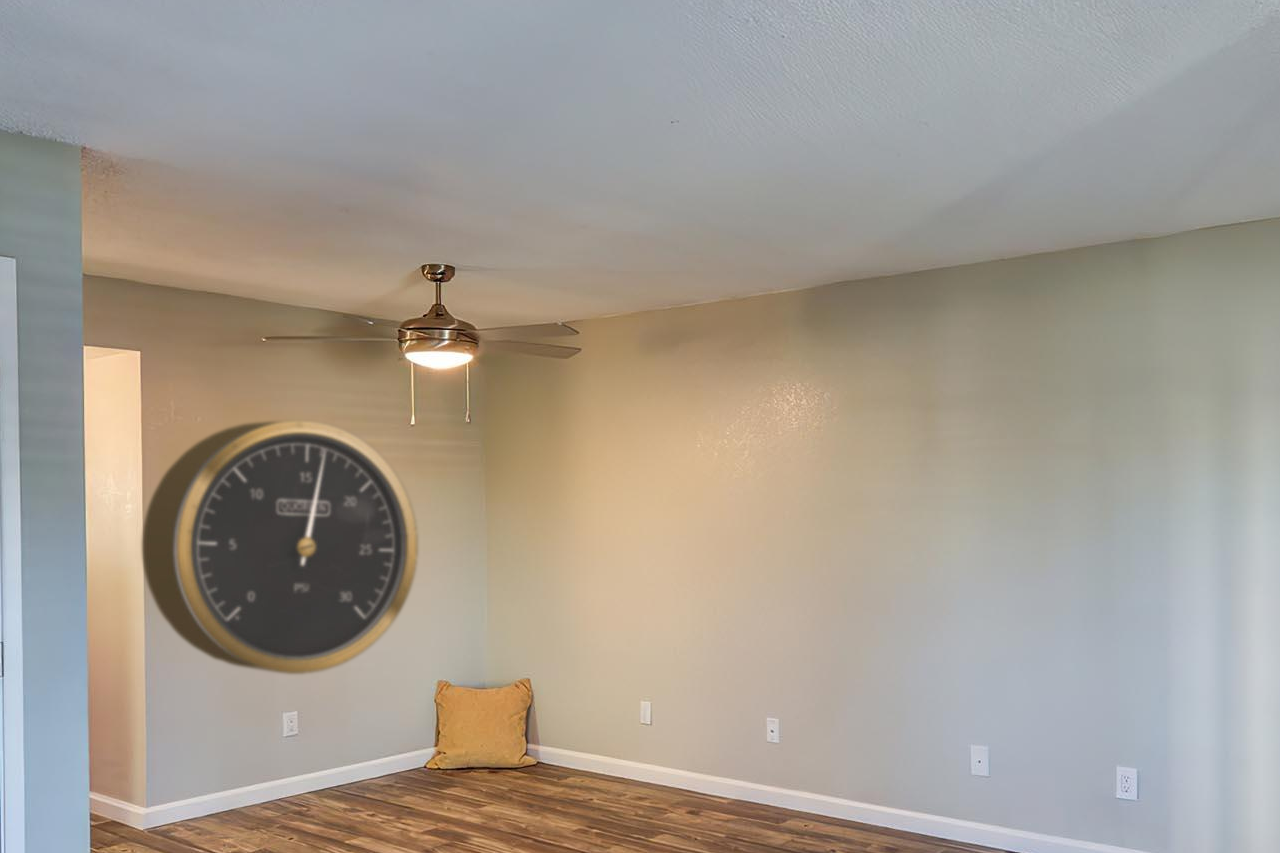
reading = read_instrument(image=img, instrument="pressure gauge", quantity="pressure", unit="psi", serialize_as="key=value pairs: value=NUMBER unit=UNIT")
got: value=16 unit=psi
